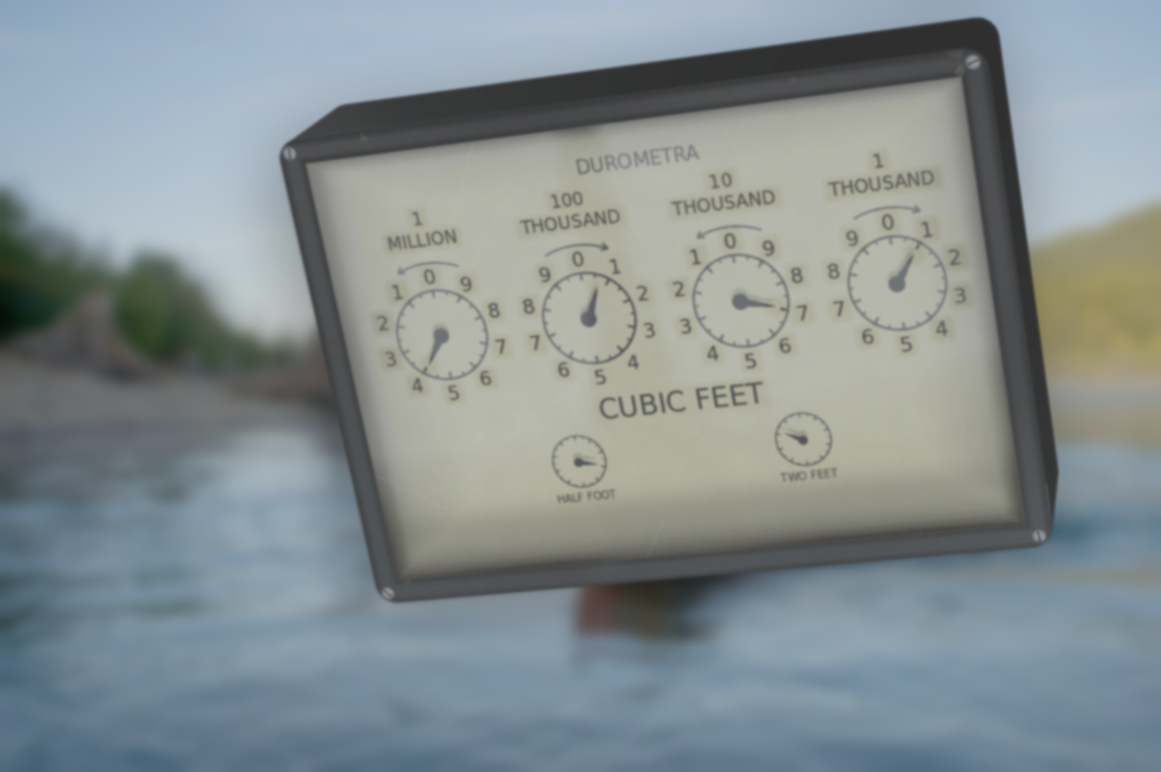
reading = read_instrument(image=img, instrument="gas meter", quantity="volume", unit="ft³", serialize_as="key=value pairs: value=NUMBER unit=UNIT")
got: value=407100 unit=ft³
